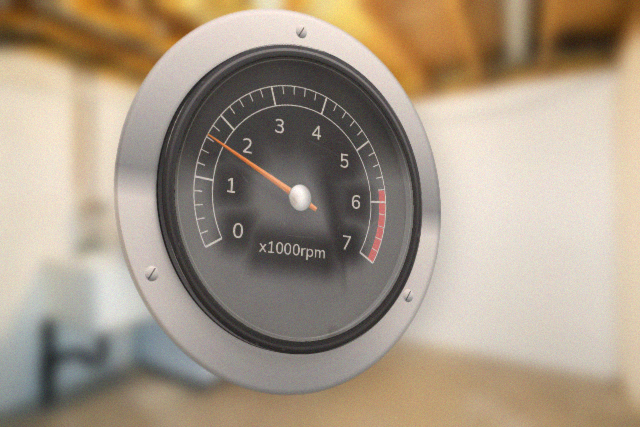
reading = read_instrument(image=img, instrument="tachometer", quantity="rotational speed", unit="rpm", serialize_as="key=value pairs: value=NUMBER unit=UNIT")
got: value=1600 unit=rpm
